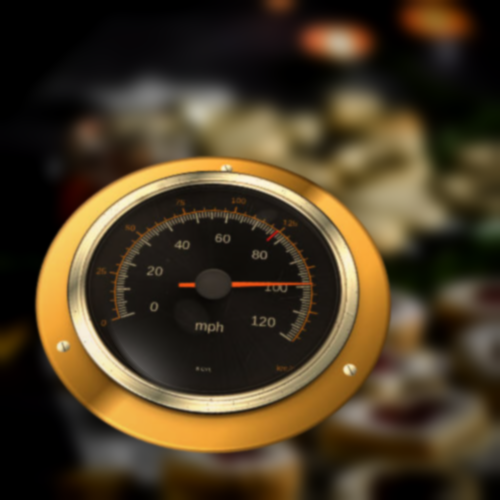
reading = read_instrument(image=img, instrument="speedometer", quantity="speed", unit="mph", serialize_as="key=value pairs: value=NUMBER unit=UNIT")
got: value=100 unit=mph
